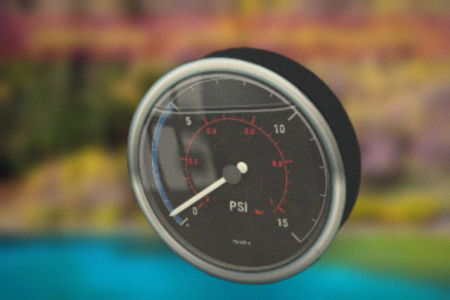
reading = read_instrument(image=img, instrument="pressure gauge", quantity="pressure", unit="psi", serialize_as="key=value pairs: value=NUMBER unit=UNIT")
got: value=0.5 unit=psi
